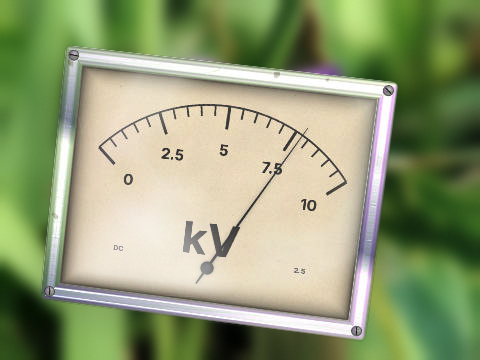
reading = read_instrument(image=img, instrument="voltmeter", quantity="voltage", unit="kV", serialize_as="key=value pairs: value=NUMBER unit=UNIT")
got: value=7.75 unit=kV
